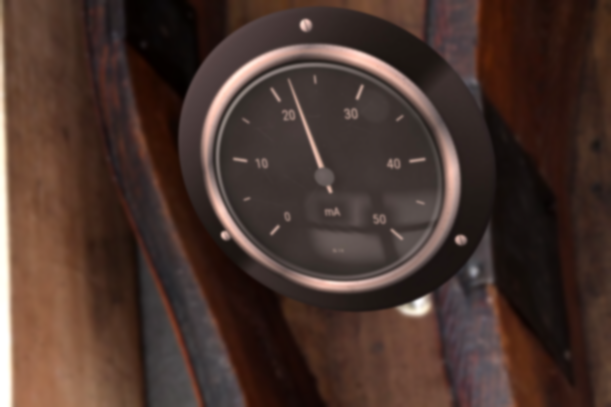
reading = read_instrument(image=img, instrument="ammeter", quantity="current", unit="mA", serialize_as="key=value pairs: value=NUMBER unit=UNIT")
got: value=22.5 unit=mA
